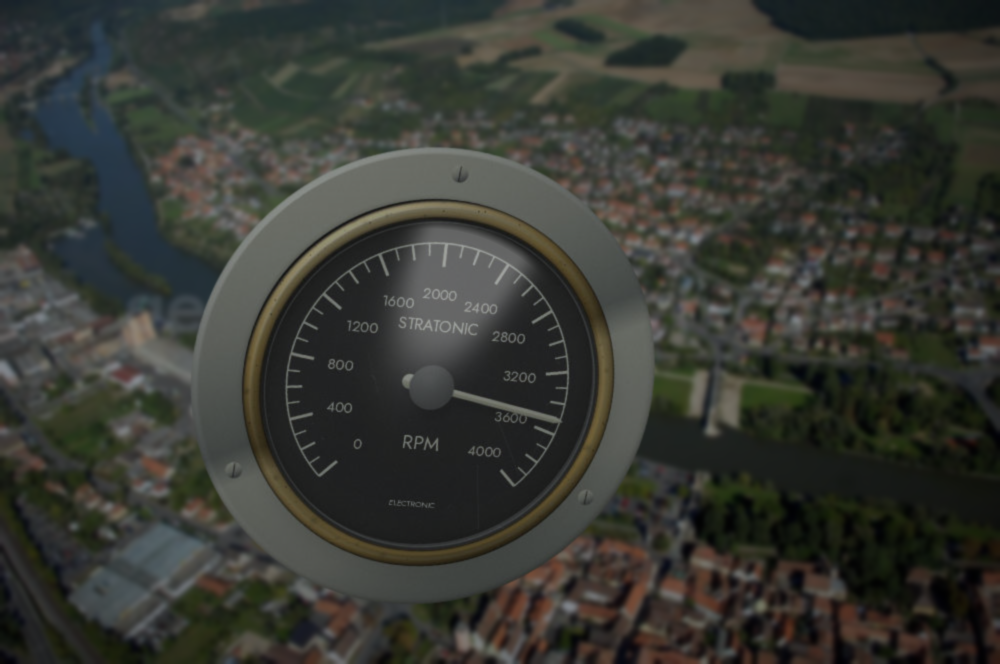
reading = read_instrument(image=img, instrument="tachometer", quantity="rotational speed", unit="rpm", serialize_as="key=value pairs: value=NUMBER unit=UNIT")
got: value=3500 unit=rpm
